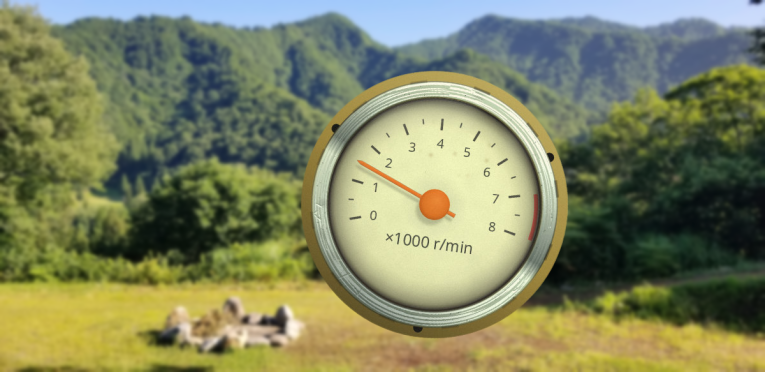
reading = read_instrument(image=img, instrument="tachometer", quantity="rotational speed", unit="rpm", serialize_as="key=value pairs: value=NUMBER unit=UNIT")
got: value=1500 unit=rpm
